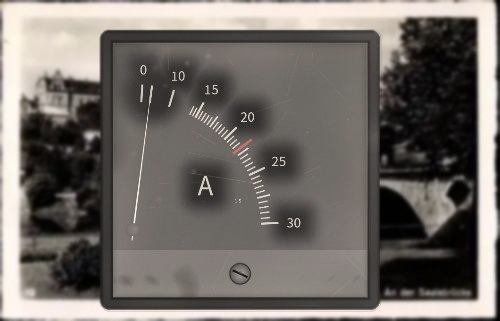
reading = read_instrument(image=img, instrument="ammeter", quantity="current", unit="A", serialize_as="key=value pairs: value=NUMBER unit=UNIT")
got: value=5 unit=A
